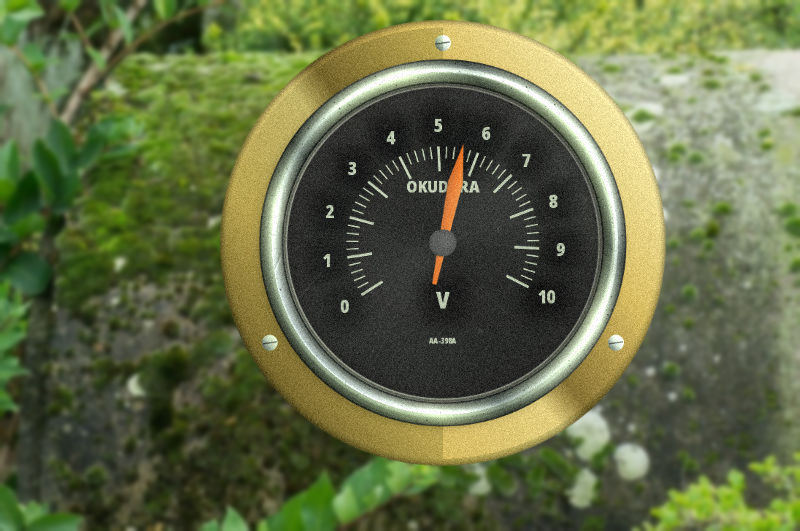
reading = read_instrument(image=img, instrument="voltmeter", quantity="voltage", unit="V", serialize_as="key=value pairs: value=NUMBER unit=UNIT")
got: value=5.6 unit=V
